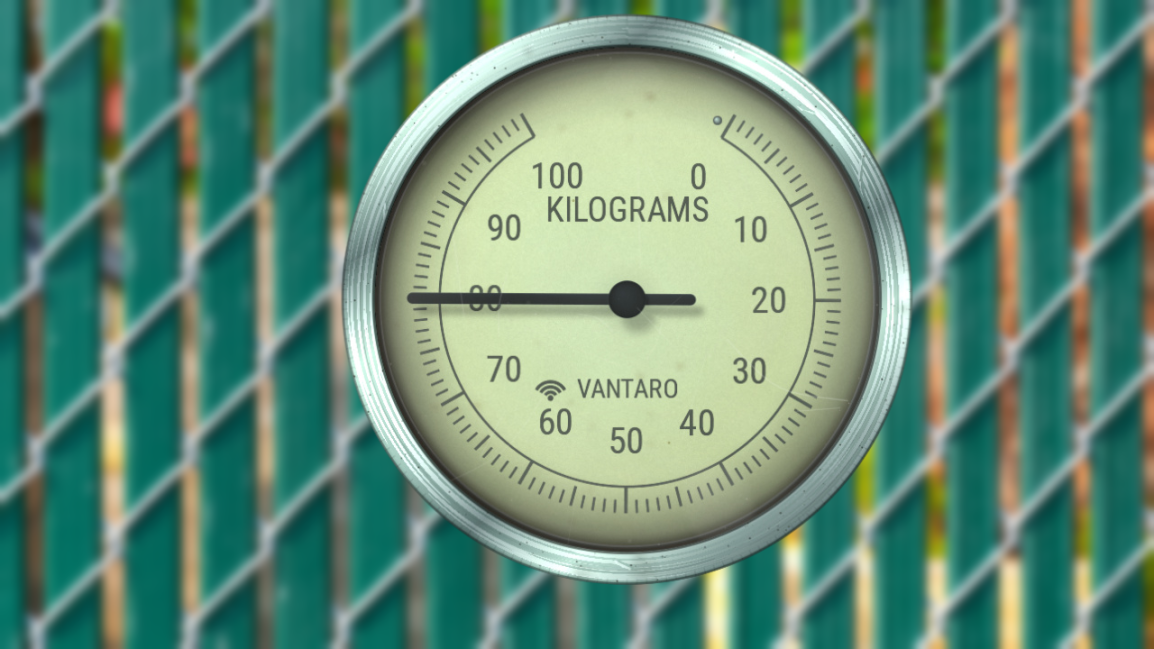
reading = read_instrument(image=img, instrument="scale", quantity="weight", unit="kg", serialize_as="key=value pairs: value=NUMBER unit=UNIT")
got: value=80 unit=kg
